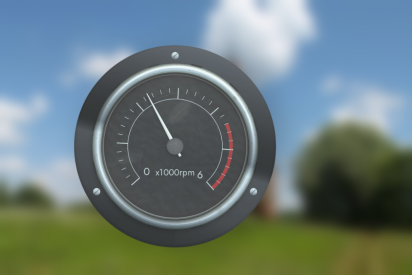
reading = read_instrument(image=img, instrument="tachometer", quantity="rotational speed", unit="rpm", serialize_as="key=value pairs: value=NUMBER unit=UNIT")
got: value=2300 unit=rpm
